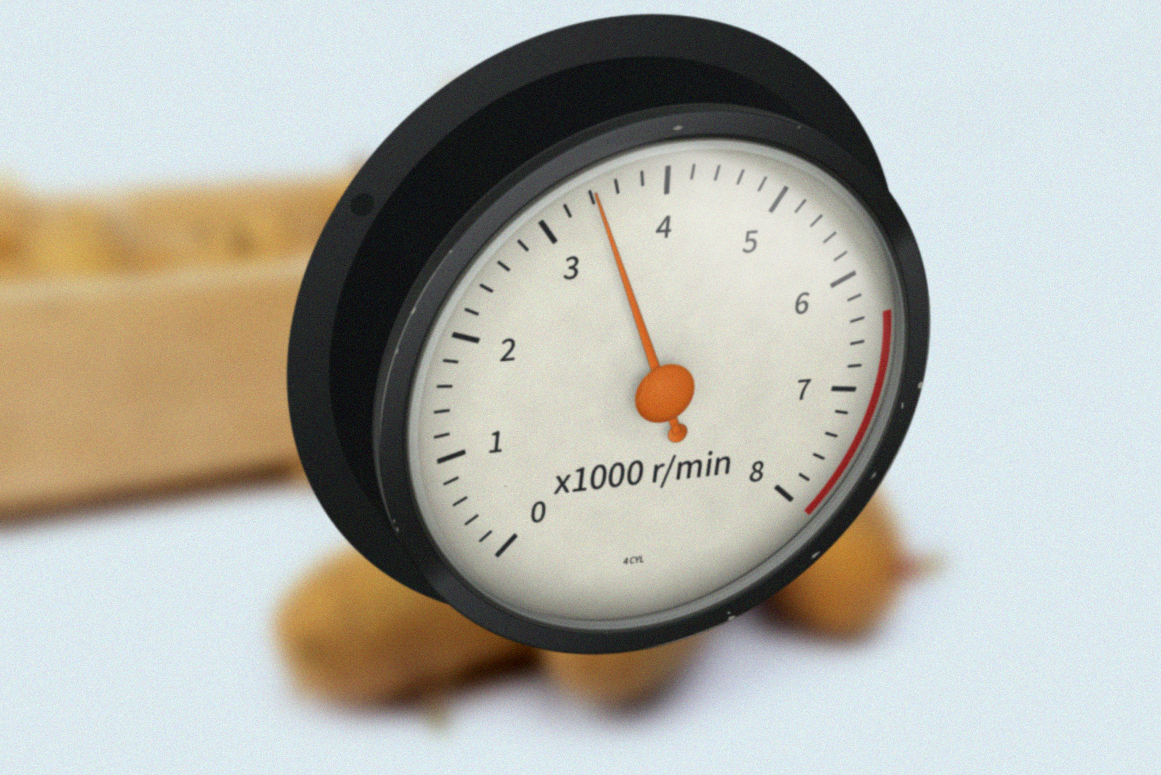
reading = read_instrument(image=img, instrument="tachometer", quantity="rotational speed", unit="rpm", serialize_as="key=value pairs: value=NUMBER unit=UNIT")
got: value=3400 unit=rpm
